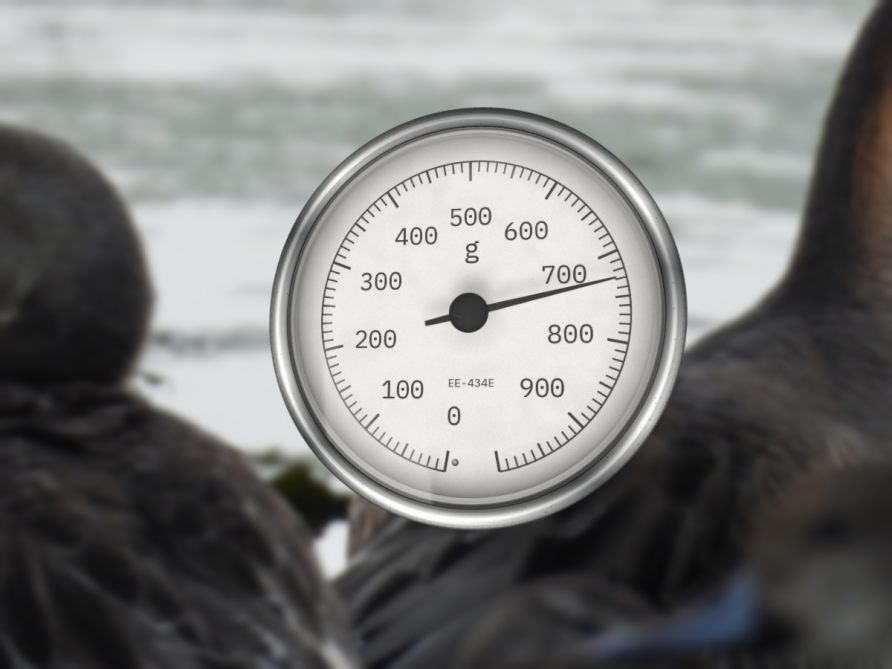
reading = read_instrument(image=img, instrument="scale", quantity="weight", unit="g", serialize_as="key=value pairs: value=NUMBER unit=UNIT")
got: value=730 unit=g
